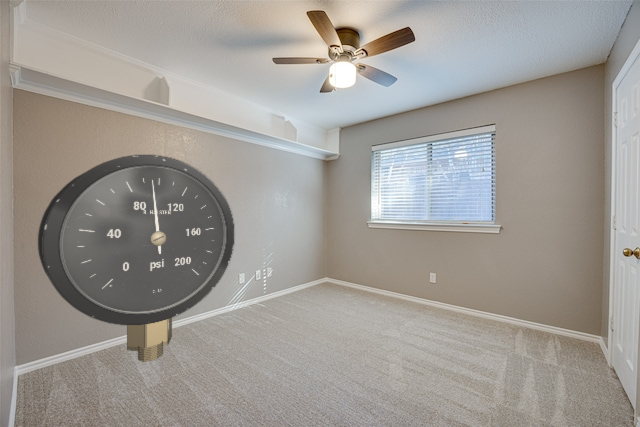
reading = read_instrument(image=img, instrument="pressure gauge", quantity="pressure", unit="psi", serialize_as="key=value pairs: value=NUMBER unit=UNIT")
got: value=95 unit=psi
